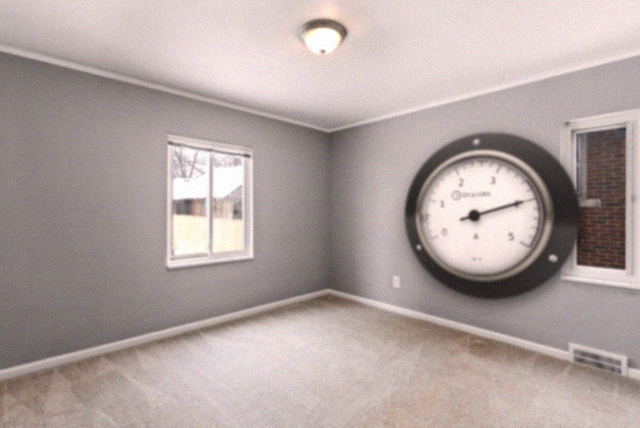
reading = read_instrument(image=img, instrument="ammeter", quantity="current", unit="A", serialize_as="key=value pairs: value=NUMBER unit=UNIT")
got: value=4 unit=A
